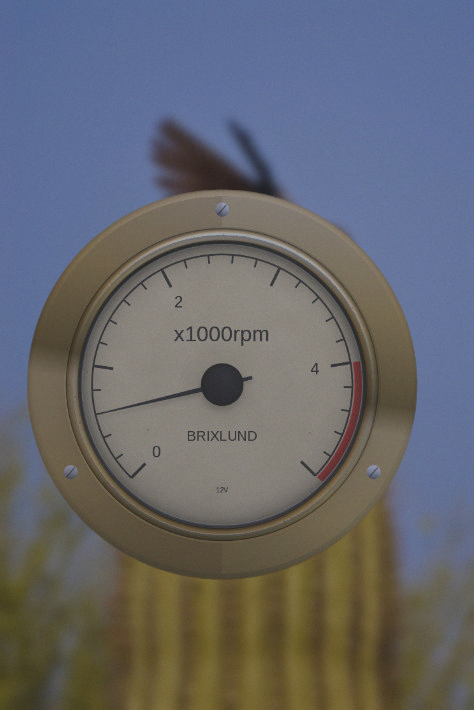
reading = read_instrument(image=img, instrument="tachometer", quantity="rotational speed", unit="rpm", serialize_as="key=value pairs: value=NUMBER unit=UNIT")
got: value=600 unit=rpm
